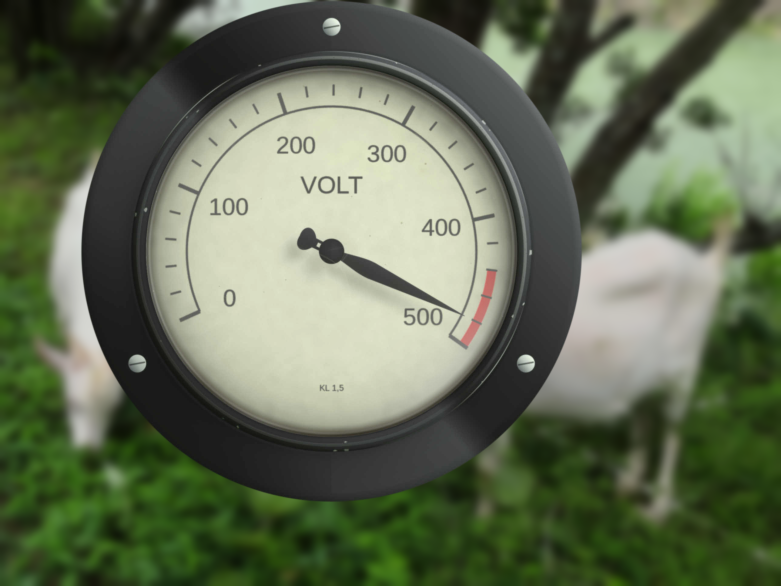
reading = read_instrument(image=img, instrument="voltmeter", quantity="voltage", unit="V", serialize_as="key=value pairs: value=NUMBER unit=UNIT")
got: value=480 unit=V
